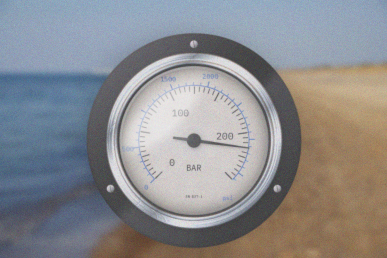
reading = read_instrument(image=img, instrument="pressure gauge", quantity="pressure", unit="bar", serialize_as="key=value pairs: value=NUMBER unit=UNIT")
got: value=215 unit=bar
